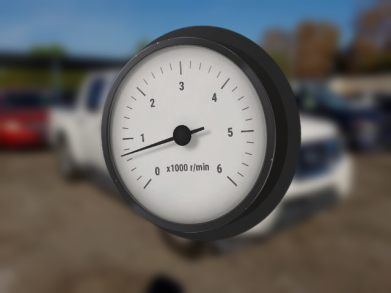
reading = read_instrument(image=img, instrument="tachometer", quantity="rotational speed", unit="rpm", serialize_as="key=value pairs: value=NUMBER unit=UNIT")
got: value=700 unit=rpm
